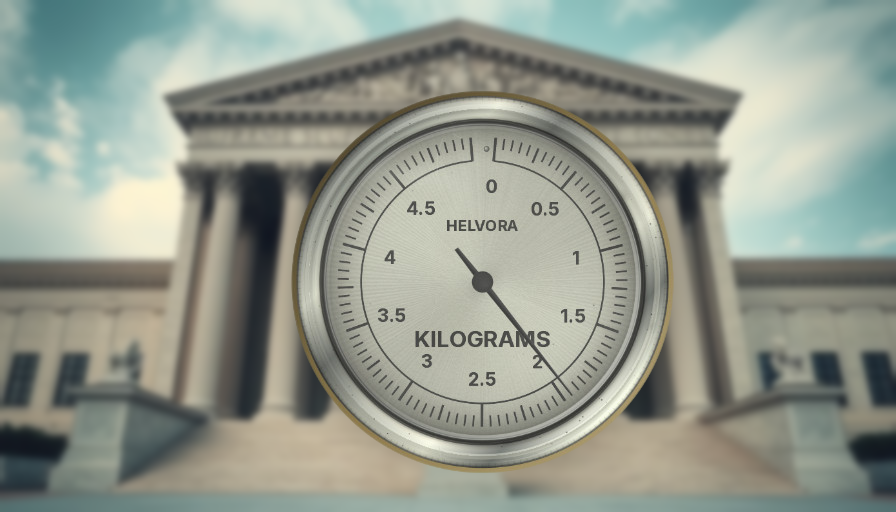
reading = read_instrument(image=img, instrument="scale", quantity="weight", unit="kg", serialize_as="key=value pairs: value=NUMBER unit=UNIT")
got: value=1.95 unit=kg
